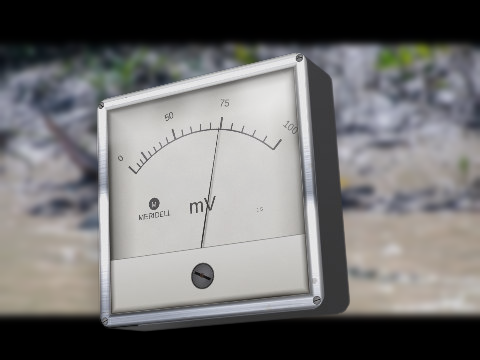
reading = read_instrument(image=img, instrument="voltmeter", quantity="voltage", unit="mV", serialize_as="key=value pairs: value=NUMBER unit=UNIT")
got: value=75 unit=mV
